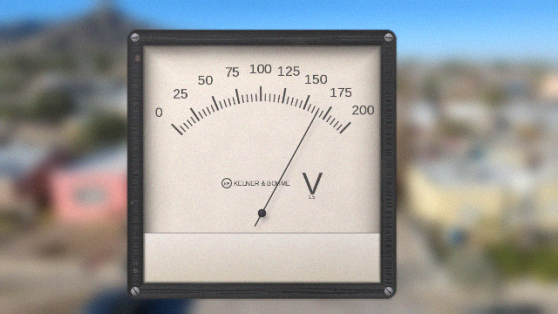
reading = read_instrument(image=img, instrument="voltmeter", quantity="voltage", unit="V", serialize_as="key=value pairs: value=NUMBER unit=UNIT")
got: value=165 unit=V
